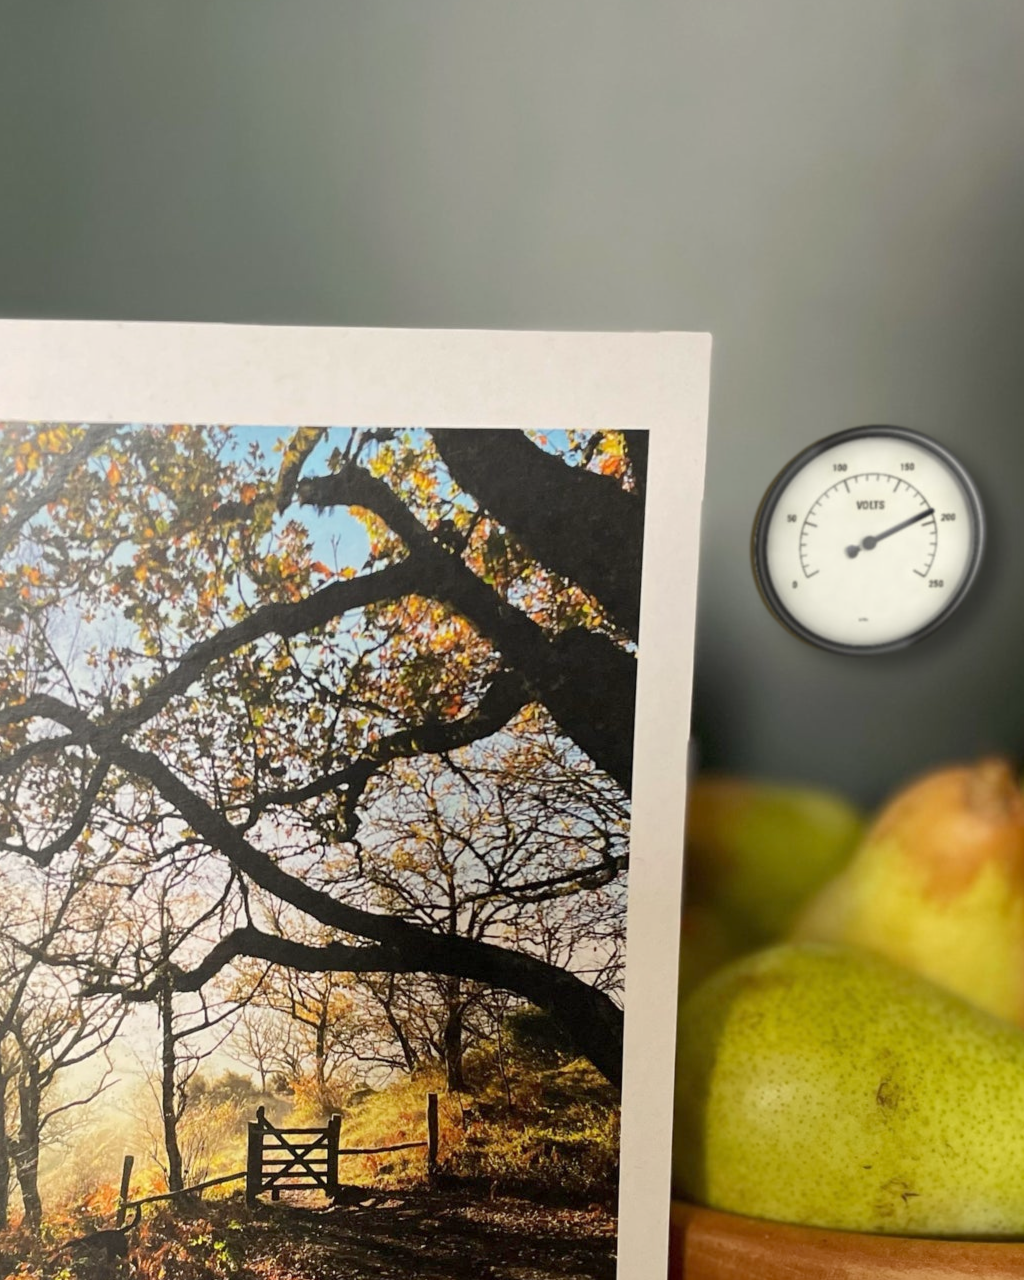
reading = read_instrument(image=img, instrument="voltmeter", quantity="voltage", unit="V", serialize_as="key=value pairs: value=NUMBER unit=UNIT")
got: value=190 unit=V
